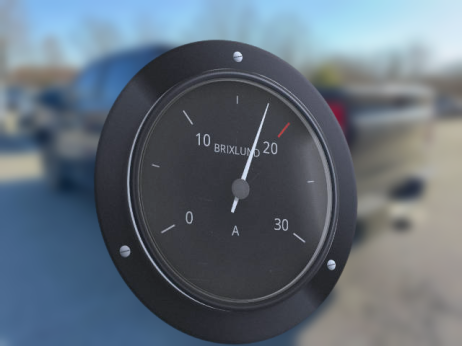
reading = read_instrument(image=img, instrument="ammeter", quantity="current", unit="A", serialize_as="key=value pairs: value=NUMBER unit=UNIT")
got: value=17.5 unit=A
